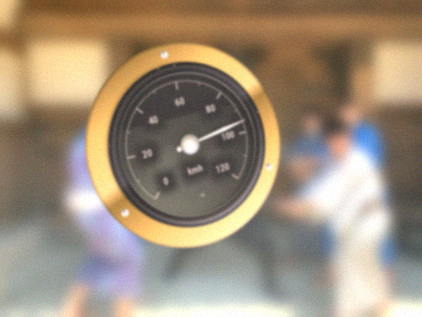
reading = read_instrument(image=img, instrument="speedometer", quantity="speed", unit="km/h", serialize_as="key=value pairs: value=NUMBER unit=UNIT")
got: value=95 unit=km/h
